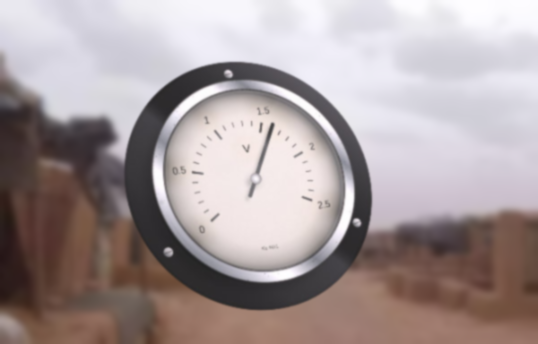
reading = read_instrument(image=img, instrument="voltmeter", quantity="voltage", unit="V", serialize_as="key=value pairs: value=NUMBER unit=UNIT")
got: value=1.6 unit=V
